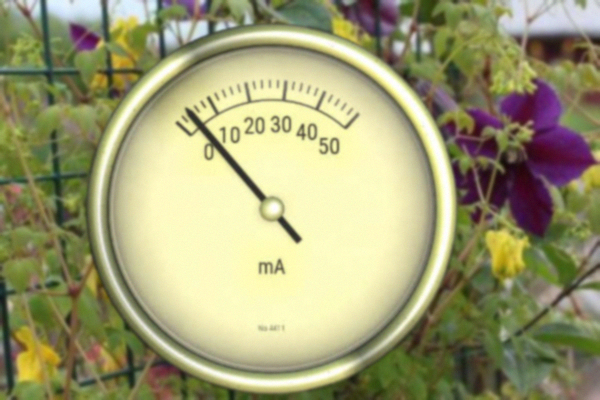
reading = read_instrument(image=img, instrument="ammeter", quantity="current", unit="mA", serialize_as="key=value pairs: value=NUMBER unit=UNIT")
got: value=4 unit=mA
